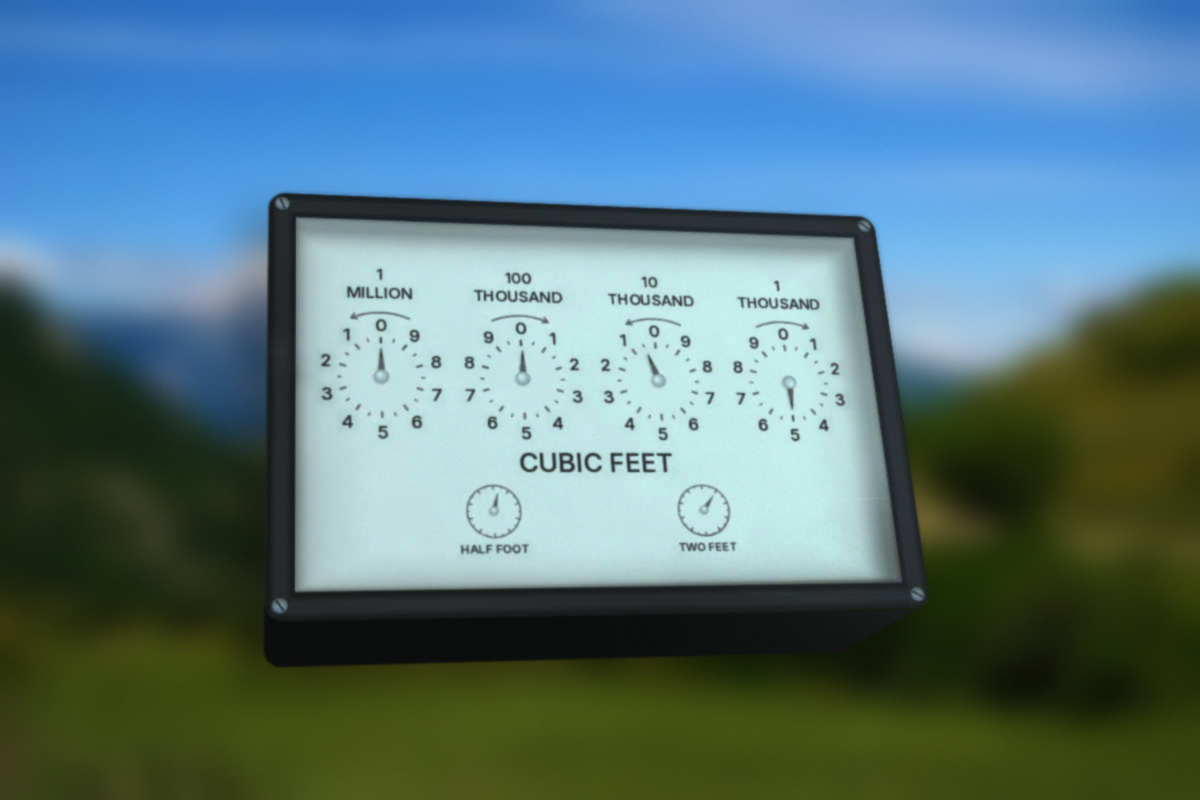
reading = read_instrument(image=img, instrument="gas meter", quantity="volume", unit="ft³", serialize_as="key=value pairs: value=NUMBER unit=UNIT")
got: value=500 unit=ft³
